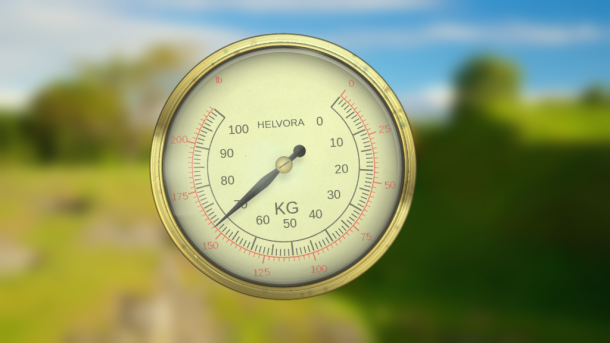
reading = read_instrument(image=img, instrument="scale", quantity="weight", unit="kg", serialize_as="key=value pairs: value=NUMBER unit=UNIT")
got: value=70 unit=kg
